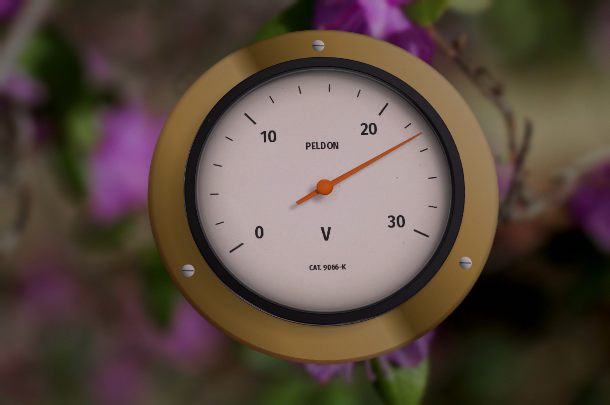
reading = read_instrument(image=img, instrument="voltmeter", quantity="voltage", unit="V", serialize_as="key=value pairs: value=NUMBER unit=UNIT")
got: value=23 unit=V
